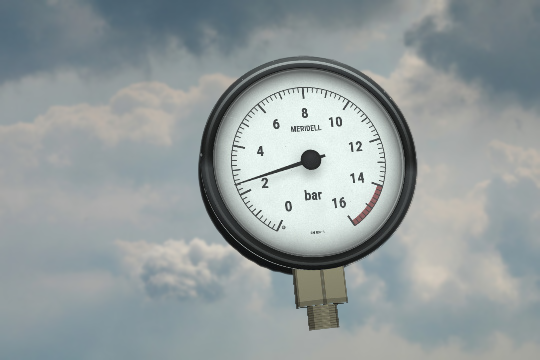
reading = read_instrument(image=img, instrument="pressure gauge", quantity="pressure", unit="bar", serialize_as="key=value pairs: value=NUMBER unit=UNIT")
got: value=2.4 unit=bar
